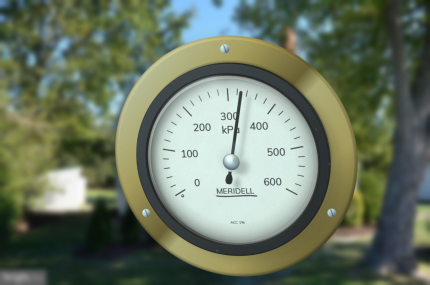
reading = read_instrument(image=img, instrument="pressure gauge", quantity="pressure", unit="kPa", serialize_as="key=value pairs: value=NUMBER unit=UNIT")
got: value=330 unit=kPa
